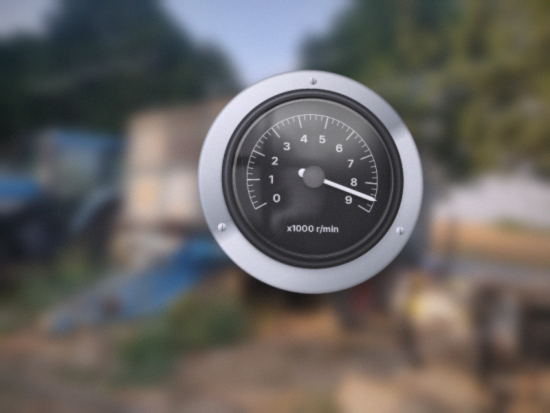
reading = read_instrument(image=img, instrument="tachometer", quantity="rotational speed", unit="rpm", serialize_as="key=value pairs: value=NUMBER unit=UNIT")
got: value=8600 unit=rpm
